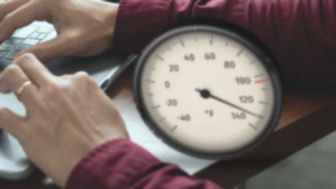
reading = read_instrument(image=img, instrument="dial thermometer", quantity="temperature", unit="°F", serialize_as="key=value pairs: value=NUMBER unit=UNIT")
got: value=130 unit=°F
